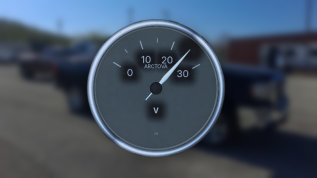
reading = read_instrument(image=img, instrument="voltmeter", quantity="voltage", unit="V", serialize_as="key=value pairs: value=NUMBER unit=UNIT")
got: value=25 unit=V
